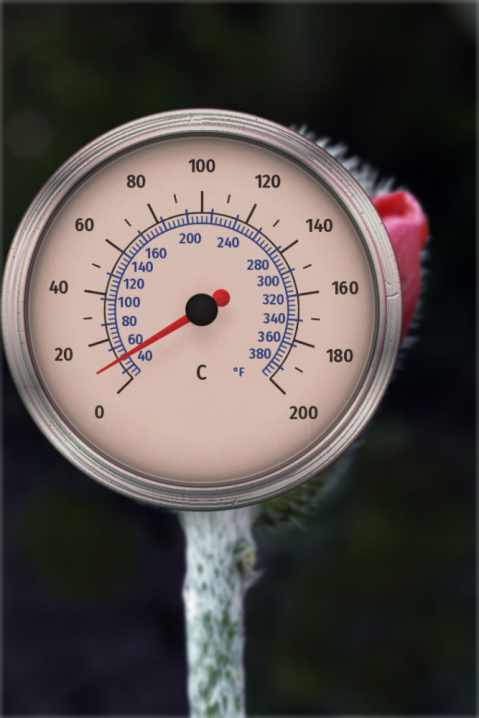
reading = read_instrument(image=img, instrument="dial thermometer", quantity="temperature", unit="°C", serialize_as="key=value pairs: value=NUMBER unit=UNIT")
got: value=10 unit=°C
